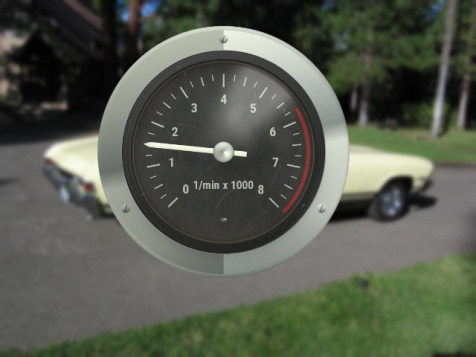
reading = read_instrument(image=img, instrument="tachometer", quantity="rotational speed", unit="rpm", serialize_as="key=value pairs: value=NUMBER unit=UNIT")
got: value=1500 unit=rpm
